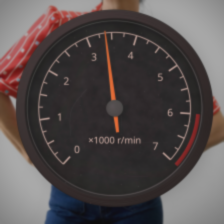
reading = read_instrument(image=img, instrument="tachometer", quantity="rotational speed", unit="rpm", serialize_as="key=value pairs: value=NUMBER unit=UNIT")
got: value=3375 unit=rpm
